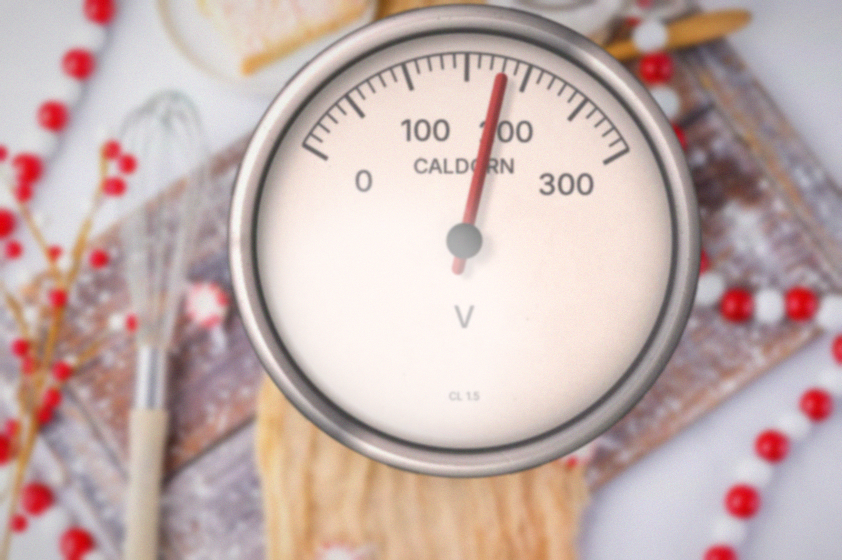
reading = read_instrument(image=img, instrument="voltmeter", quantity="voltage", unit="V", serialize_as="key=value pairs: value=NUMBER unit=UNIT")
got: value=180 unit=V
